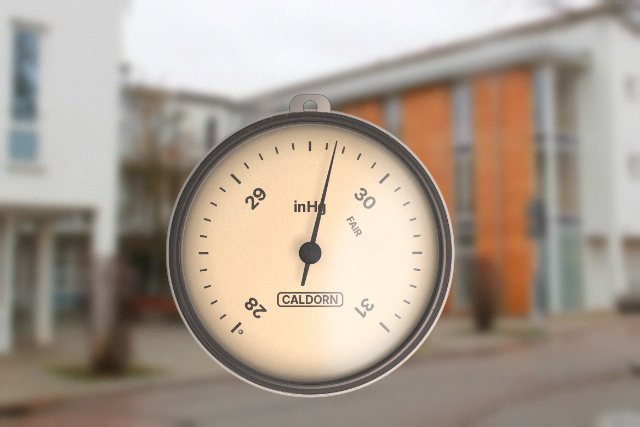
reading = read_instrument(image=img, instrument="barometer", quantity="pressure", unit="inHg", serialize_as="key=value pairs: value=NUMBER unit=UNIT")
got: value=29.65 unit=inHg
